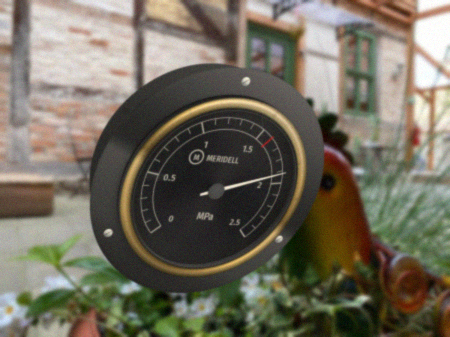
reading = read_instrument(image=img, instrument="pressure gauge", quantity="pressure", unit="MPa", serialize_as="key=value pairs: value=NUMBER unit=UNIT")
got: value=1.9 unit=MPa
